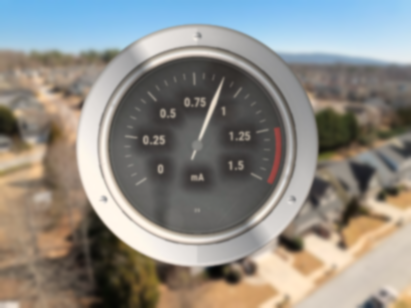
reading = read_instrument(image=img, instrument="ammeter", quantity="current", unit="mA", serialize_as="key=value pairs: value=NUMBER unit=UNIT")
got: value=0.9 unit=mA
